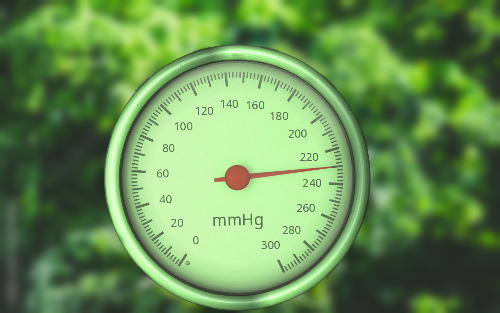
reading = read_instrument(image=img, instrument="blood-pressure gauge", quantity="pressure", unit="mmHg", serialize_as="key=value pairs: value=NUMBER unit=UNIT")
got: value=230 unit=mmHg
